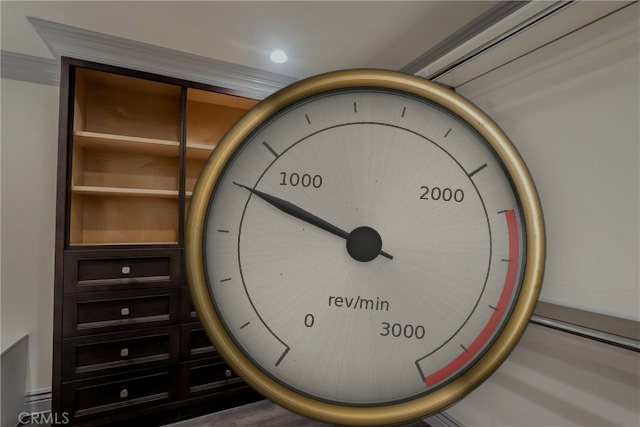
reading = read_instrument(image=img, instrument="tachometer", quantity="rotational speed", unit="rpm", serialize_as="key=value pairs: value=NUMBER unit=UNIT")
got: value=800 unit=rpm
